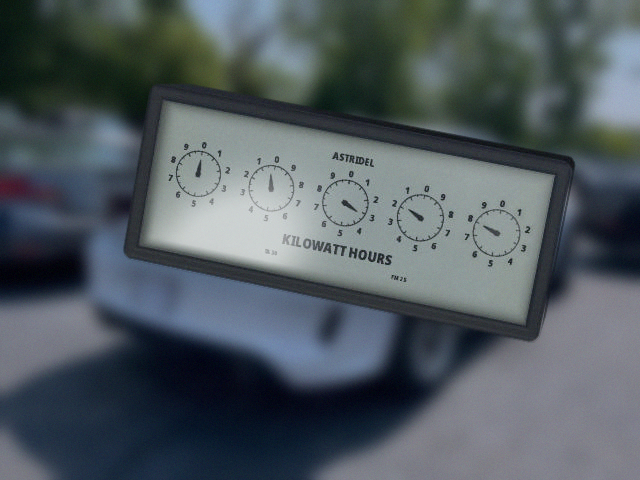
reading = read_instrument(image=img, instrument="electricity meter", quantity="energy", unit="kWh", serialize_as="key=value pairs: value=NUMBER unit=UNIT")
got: value=318 unit=kWh
